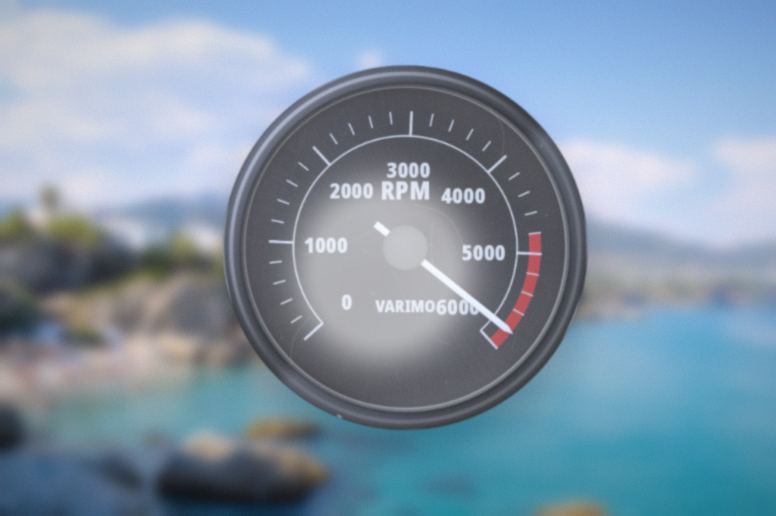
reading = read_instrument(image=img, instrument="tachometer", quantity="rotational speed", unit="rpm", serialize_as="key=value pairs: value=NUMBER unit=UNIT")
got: value=5800 unit=rpm
